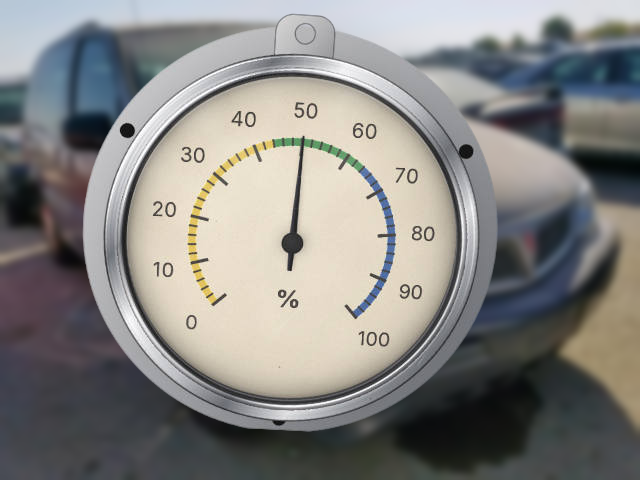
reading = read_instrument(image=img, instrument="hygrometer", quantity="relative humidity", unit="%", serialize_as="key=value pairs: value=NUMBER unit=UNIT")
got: value=50 unit=%
